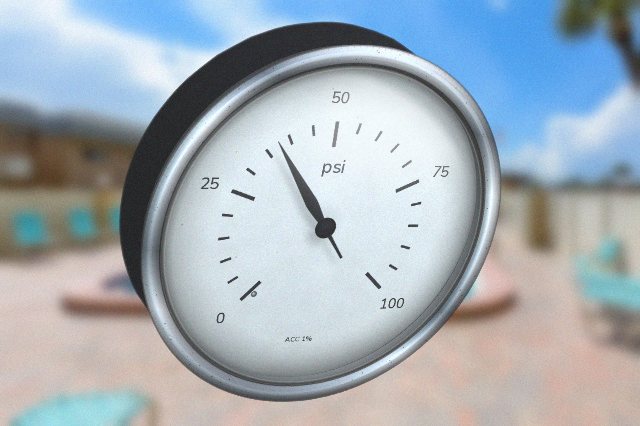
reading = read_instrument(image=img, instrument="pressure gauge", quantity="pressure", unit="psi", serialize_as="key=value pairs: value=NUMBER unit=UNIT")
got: value=37.5 unit=psi
